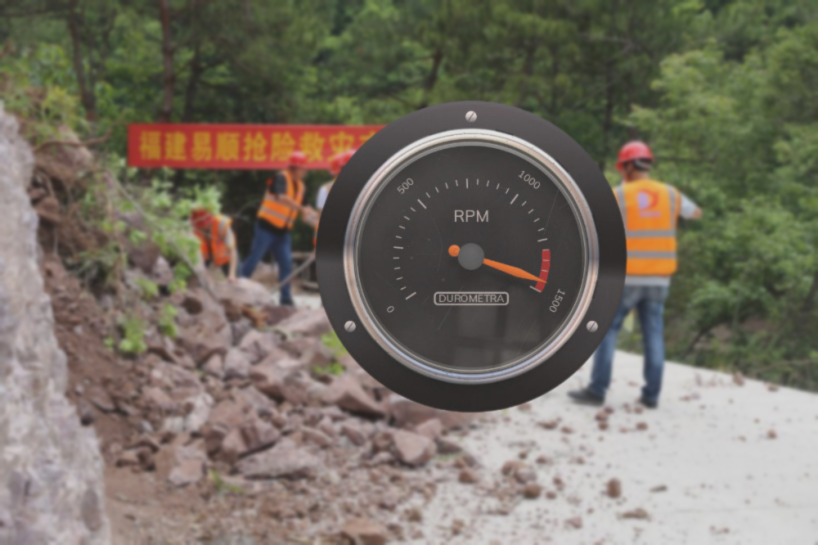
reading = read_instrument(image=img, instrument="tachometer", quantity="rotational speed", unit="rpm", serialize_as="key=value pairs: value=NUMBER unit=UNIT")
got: value=1450 unit=rpm
